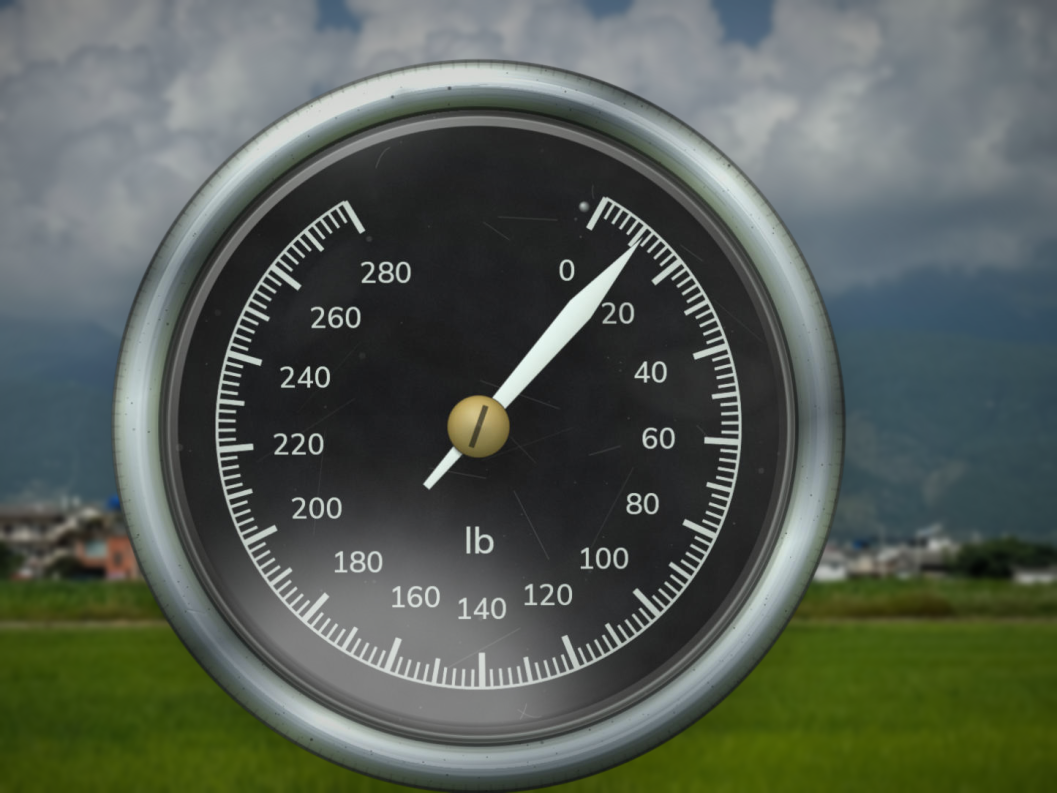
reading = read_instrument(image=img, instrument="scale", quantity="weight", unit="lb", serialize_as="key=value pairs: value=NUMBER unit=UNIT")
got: value=11 unit=lb
